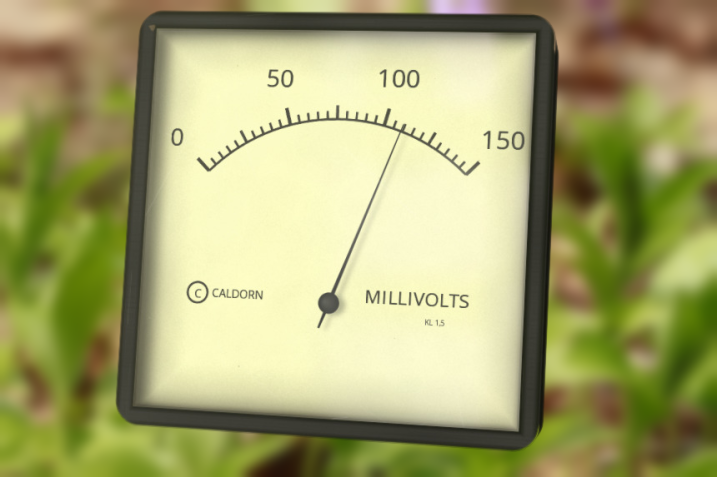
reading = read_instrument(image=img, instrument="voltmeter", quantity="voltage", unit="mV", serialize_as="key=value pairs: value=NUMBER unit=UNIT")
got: value=110 unit=mV
